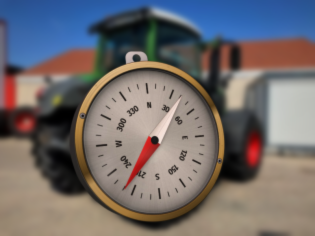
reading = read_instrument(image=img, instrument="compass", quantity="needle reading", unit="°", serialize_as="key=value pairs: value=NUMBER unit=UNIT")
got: value=220 unit=°
